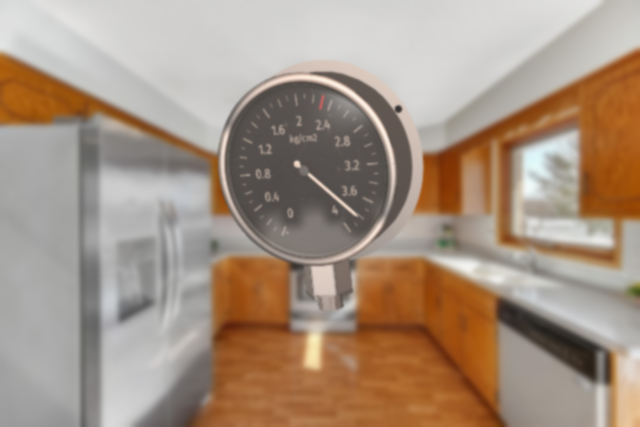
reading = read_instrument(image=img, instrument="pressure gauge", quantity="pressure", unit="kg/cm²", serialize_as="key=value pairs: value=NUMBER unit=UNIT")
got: value=3.8 unit=kg/cm²
